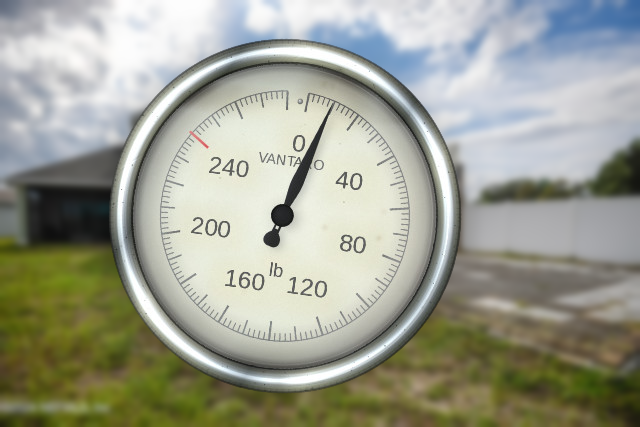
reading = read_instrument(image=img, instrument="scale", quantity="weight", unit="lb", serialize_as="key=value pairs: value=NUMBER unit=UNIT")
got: value=10 unit=lb
